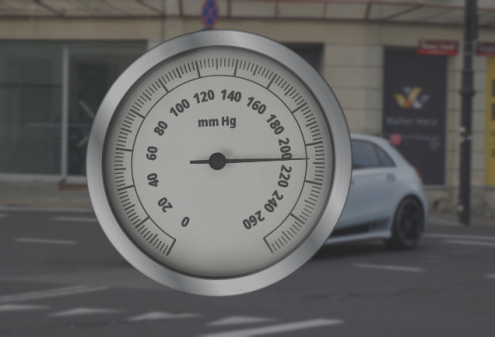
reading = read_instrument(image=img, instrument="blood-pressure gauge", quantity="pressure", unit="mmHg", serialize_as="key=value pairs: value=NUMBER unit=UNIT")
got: value=208 unit=mmHg
